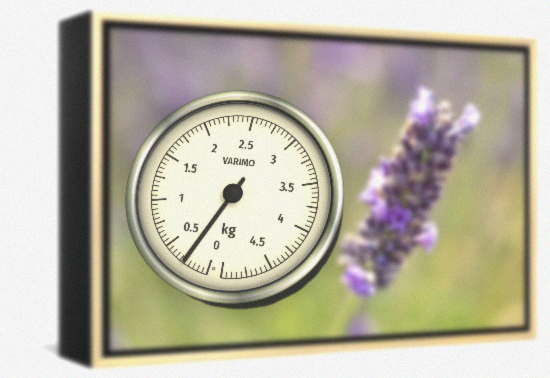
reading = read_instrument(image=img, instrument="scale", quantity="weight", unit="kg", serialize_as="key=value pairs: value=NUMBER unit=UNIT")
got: value=0.25 unit=kg
